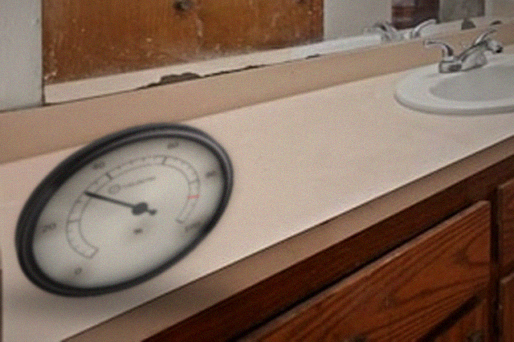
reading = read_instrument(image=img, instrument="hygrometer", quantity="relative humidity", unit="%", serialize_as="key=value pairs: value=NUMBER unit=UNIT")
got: value=32 unit=%
